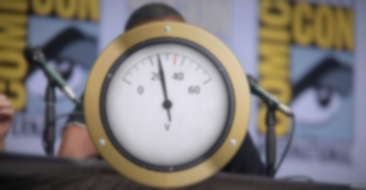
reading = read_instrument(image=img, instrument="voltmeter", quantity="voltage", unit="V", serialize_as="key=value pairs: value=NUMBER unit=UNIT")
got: value=25 unit=V
